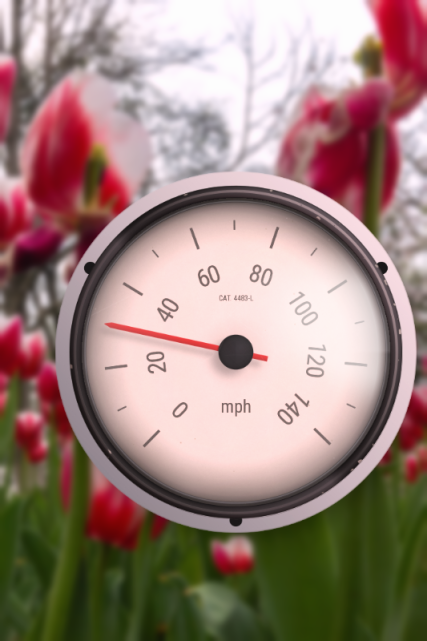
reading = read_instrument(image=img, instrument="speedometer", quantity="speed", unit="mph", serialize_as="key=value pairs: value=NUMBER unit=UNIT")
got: value=30 unit=mph
